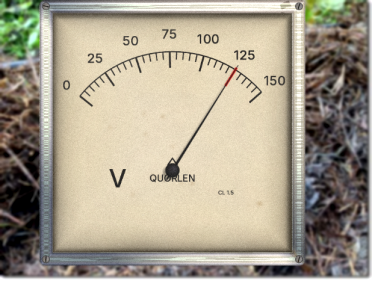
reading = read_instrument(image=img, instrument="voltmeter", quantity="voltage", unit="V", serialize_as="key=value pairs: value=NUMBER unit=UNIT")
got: value=125 unit=V
